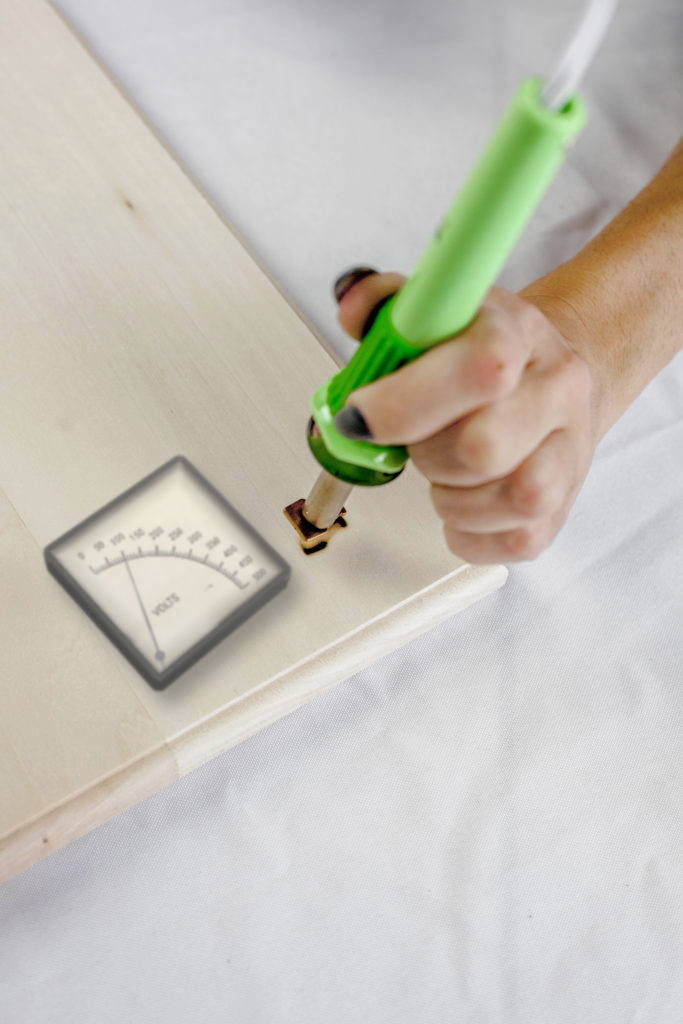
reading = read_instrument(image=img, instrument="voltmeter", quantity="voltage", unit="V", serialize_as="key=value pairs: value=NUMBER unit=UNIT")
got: value=100 unit=V
